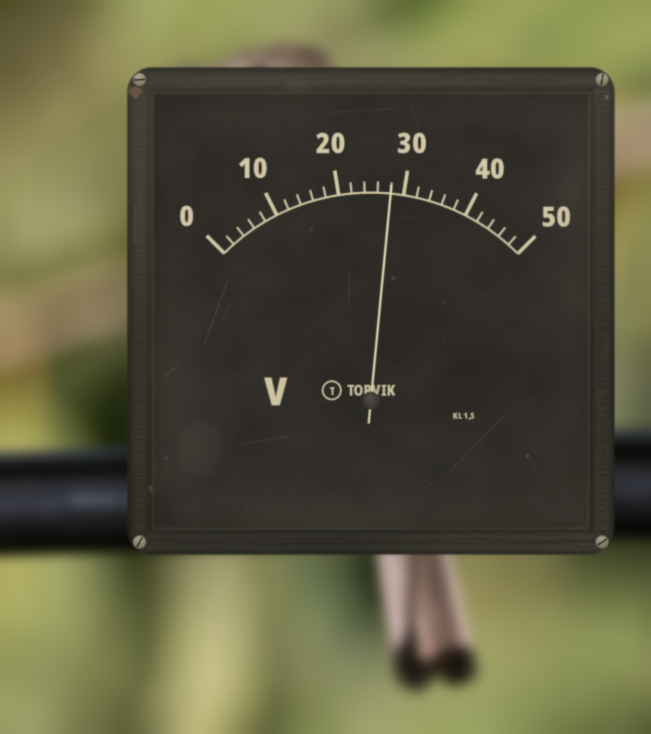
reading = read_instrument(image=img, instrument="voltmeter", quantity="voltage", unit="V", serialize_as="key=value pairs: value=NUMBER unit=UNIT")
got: value=28 unit=V
